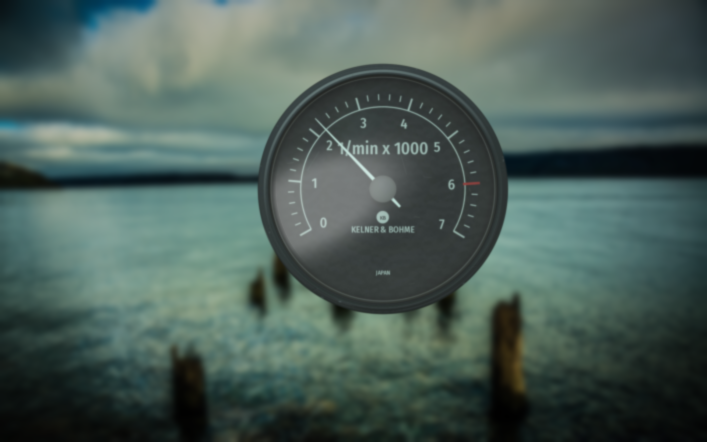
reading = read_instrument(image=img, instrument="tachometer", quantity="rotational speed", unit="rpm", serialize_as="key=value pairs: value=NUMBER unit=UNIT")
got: value=2200 unit=rpm
